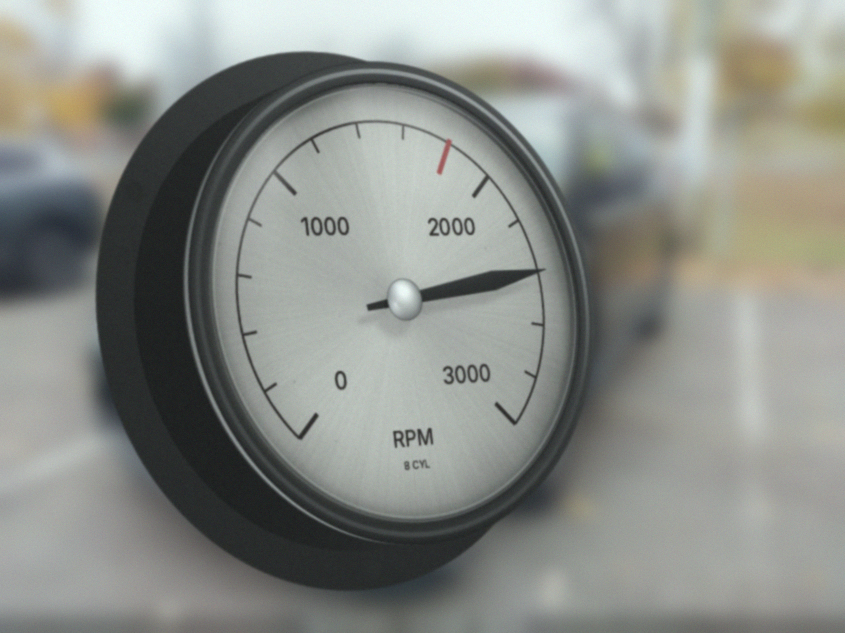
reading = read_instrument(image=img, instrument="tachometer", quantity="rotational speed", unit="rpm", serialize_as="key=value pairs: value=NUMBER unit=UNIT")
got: value=2400 unit=rpm
